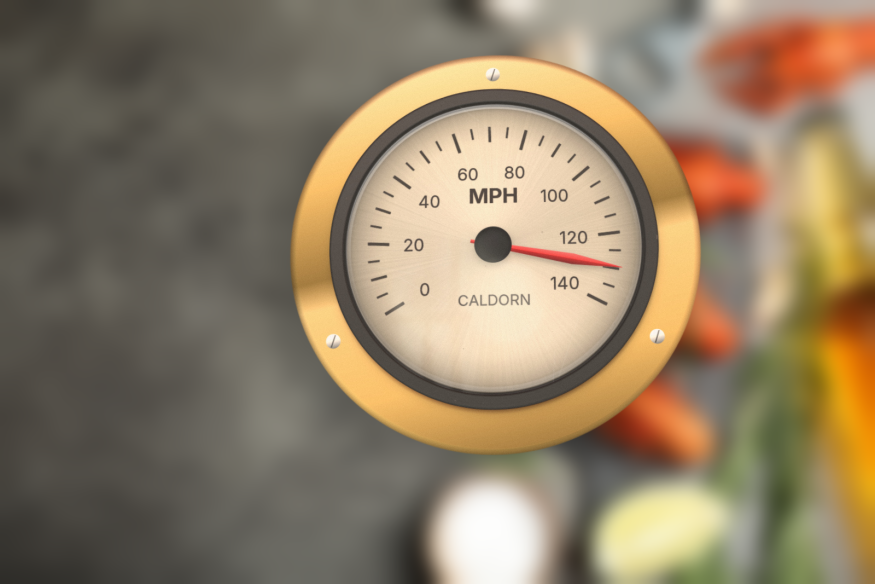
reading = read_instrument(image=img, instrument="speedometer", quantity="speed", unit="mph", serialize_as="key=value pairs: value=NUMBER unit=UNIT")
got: value=130 unit=mph
